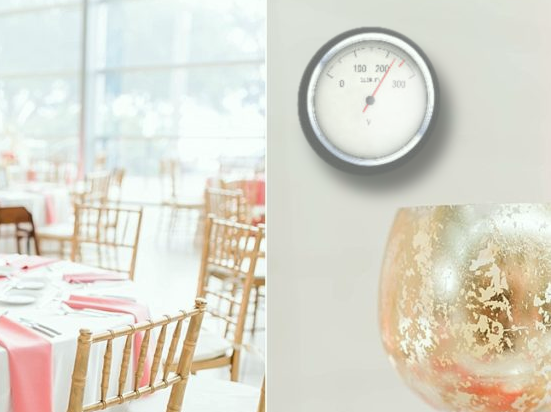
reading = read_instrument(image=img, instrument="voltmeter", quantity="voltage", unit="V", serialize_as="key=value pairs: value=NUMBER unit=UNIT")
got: value=225 unit=V
